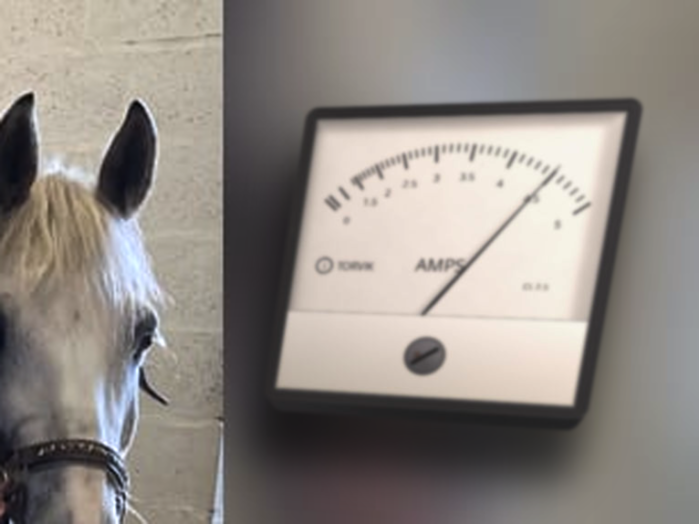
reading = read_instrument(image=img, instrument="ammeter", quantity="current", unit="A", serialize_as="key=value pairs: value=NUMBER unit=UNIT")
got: value=4.5 unit=A
